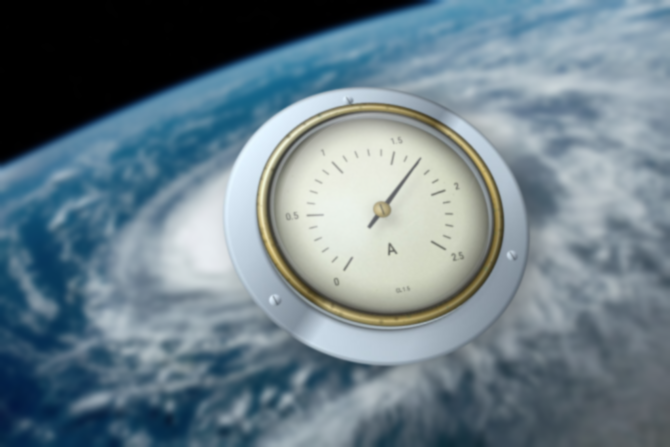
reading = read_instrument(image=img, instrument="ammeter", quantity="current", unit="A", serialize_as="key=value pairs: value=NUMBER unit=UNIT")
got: value=1.7 unit=A
